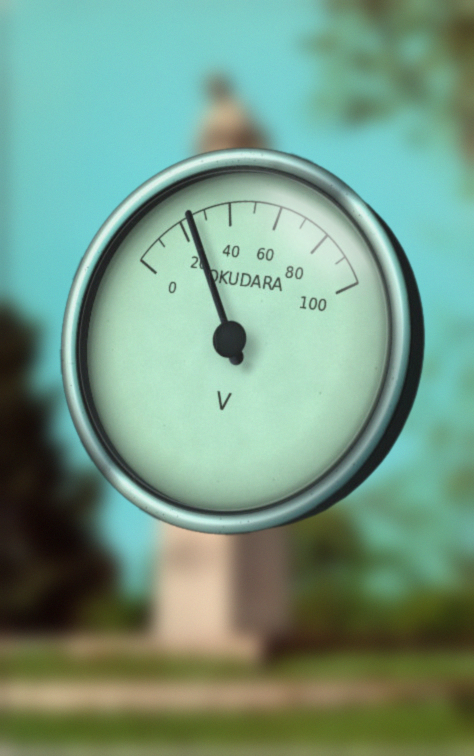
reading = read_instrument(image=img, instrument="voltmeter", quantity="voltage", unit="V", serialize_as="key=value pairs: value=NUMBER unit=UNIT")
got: value=25 unit=V
